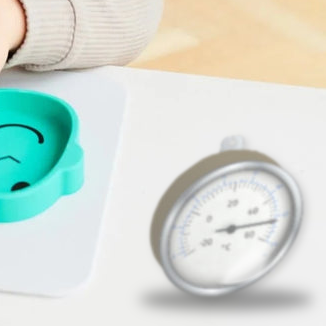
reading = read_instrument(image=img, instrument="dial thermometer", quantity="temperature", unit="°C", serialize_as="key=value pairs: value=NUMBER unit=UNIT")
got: value=50 unit=°C
